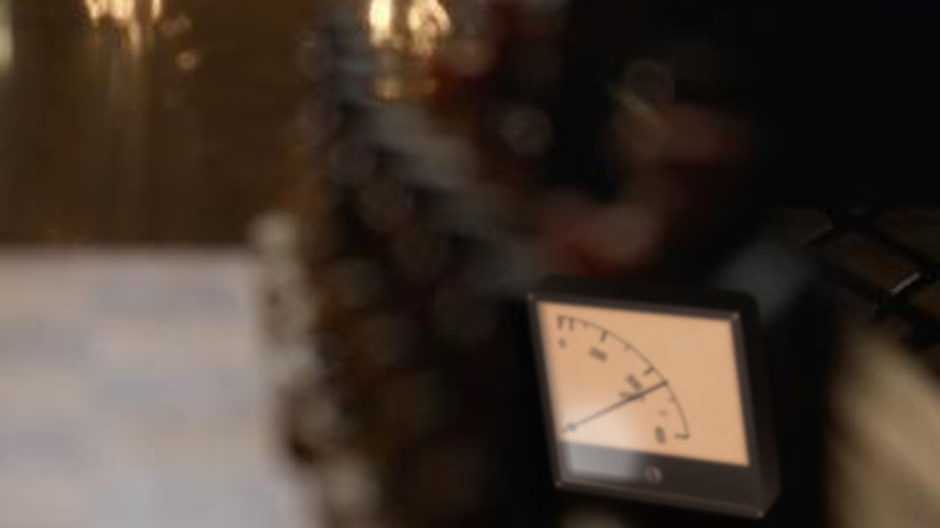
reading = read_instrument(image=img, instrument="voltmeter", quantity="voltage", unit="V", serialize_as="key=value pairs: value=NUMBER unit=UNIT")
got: value=325 unit=V
